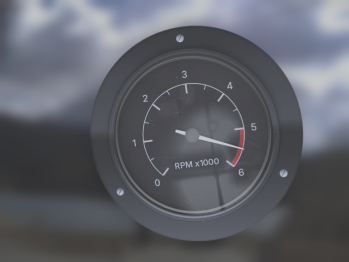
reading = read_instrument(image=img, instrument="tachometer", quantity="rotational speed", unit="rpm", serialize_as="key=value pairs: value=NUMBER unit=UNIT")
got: value=5500 unit=rpm
